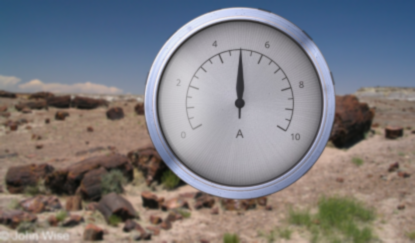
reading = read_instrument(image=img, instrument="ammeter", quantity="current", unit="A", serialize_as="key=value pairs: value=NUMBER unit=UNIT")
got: value=5 unit=A
